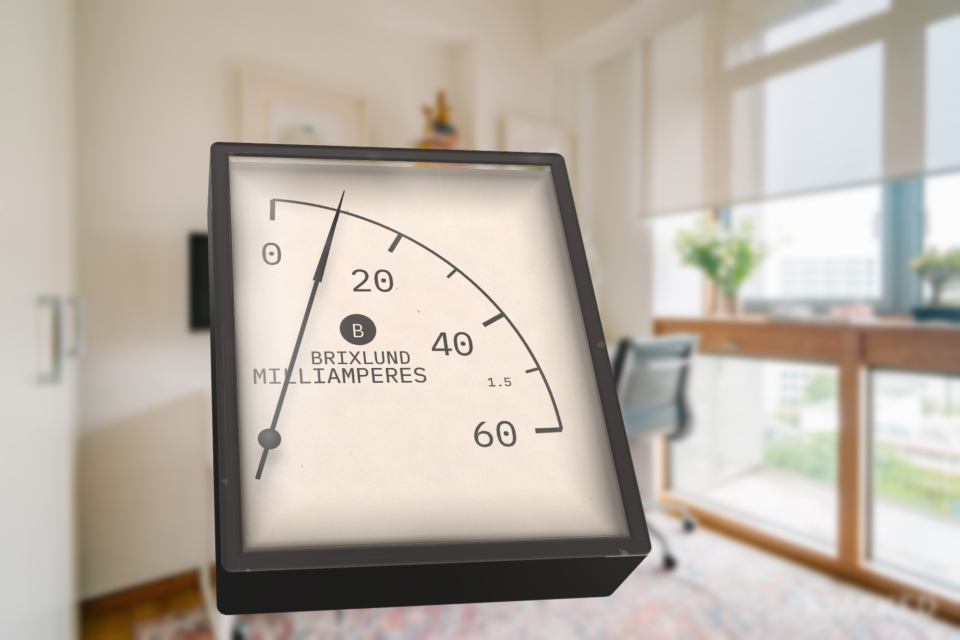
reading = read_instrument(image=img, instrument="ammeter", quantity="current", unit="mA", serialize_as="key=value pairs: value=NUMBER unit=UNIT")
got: value=10 unit=mA
